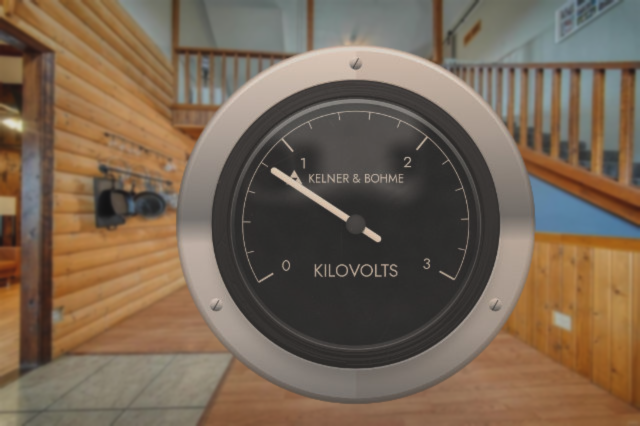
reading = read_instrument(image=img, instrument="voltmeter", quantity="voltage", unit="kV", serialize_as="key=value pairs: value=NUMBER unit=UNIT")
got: value=0.8 unit=kV
